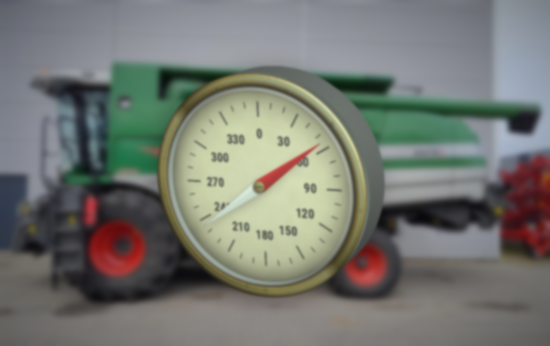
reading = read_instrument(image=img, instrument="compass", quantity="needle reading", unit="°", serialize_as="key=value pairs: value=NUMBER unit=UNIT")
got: value=55 unit=°
